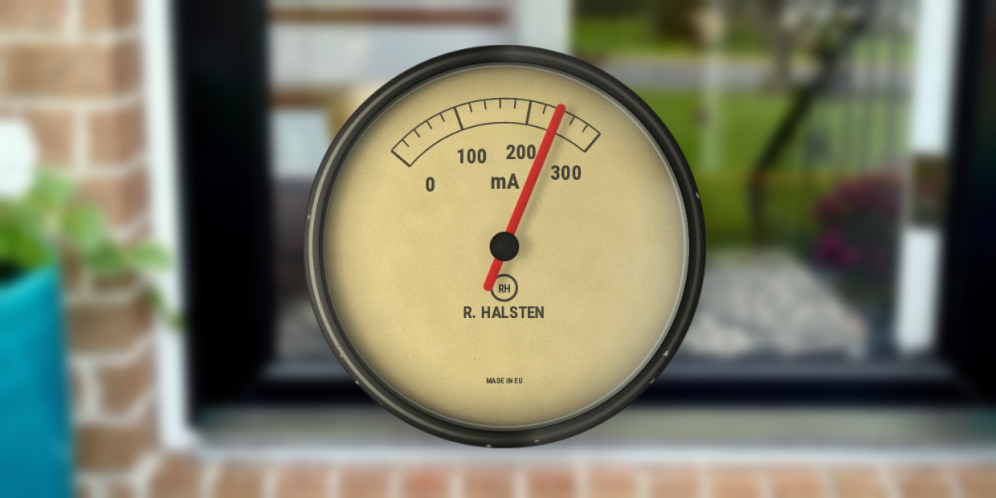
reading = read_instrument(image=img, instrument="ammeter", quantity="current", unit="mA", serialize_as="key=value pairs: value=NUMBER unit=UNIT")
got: value=240 unit=mA
